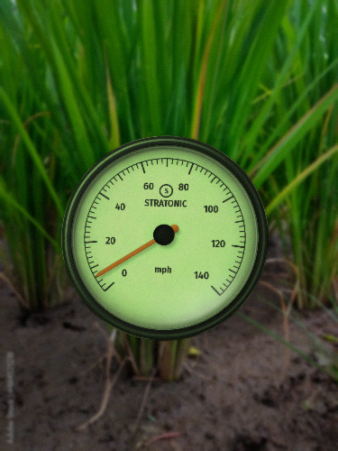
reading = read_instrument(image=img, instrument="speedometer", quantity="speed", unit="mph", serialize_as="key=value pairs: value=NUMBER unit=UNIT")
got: value=6 unit=mph
